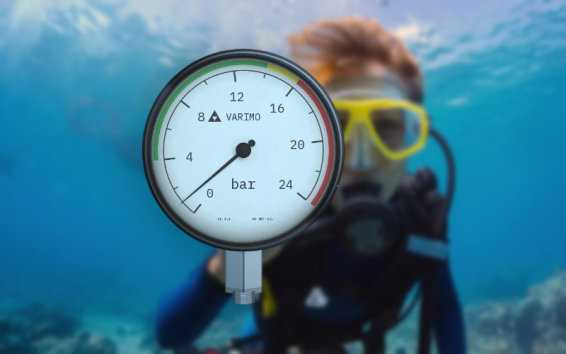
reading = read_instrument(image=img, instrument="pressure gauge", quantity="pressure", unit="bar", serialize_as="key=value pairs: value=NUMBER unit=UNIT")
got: value=1 unit=bar
